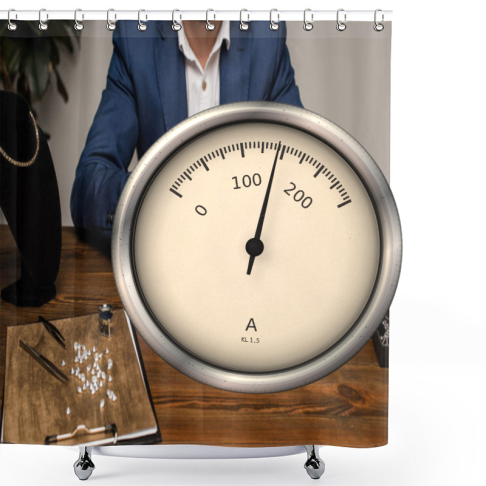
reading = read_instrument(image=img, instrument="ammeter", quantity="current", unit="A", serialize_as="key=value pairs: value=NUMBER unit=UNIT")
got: value=145 unit=A
